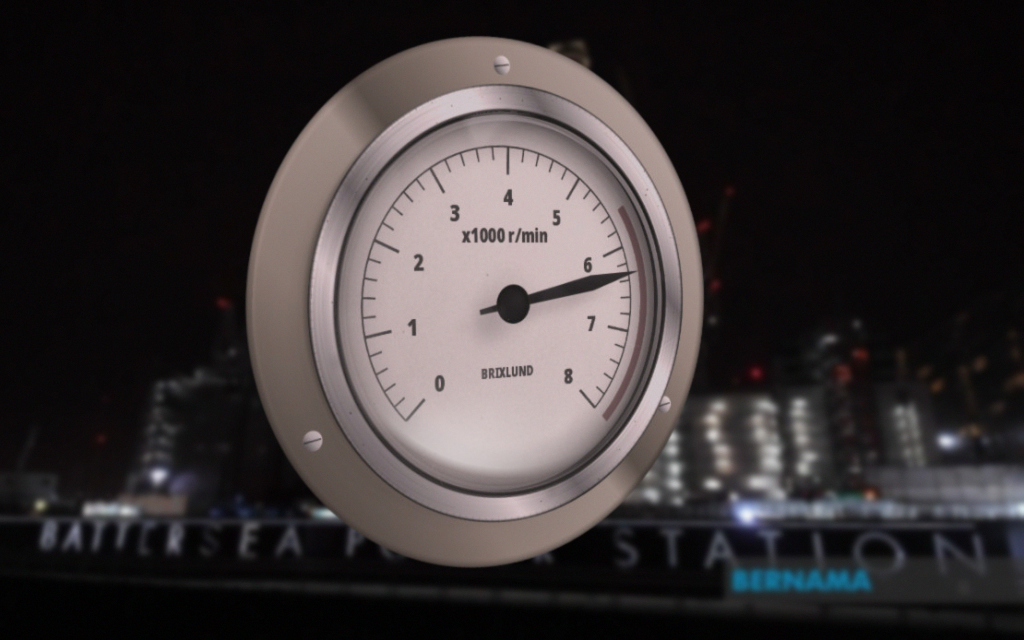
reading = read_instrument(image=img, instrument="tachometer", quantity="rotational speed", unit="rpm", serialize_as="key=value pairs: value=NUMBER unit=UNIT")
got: value=6300 unit=rpm
